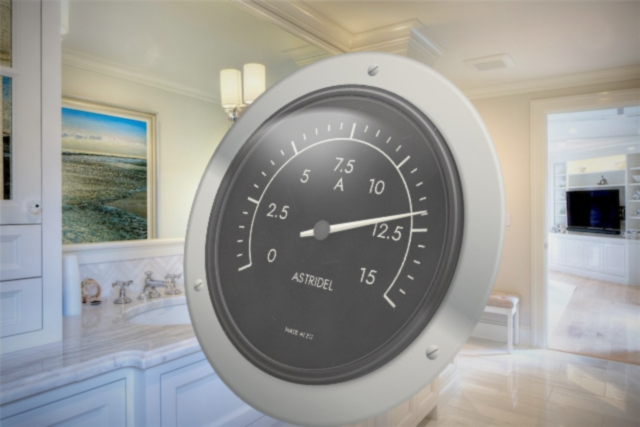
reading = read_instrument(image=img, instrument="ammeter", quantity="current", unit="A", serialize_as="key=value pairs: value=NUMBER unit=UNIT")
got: value=12 unit=A
